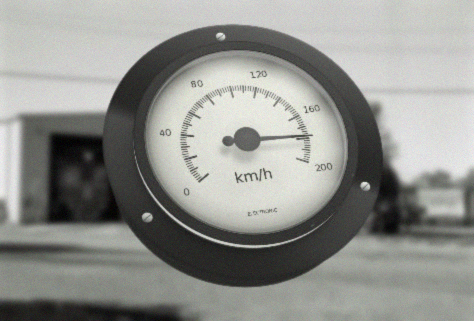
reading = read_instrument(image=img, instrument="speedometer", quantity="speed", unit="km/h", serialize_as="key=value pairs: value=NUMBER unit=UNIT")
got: value=180 unit=km/h
